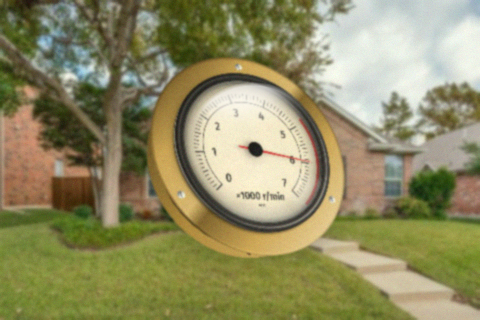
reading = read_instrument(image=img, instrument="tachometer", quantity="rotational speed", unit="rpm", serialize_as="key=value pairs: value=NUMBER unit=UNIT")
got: value=6000 unit=rpm
